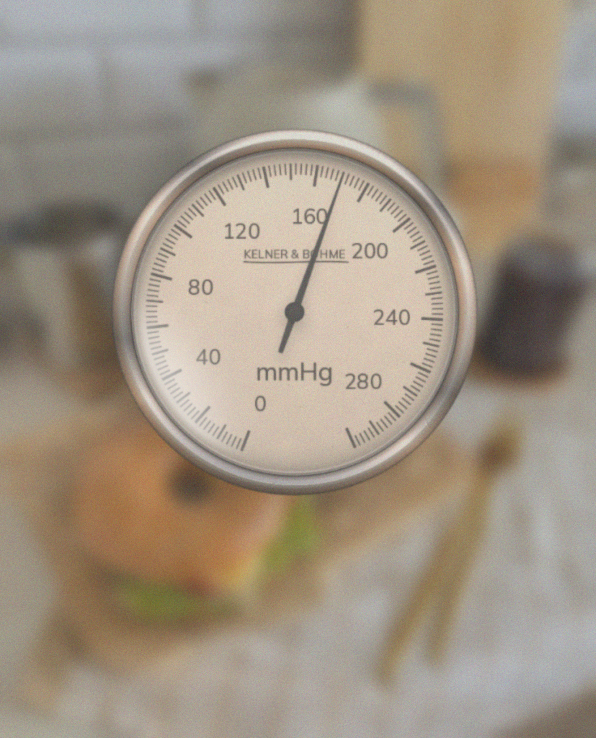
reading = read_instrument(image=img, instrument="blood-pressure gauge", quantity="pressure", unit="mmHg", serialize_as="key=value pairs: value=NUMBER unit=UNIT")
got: value=170 unit=mmHg
